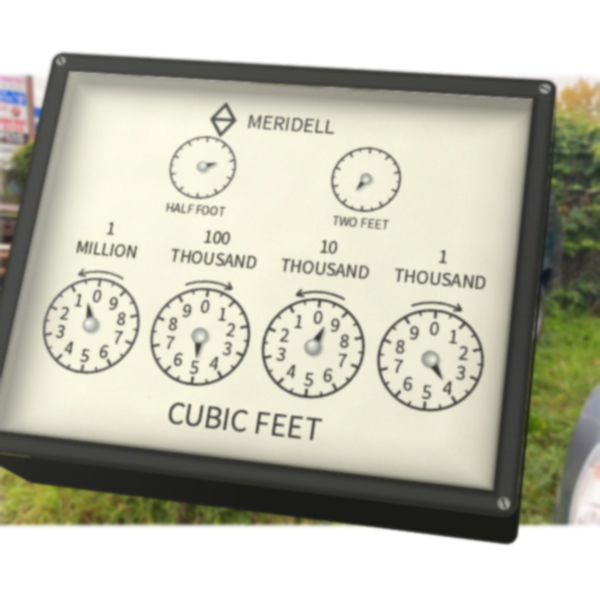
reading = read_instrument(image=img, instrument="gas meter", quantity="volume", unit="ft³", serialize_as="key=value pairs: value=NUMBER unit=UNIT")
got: value=49400 unit=ft³
